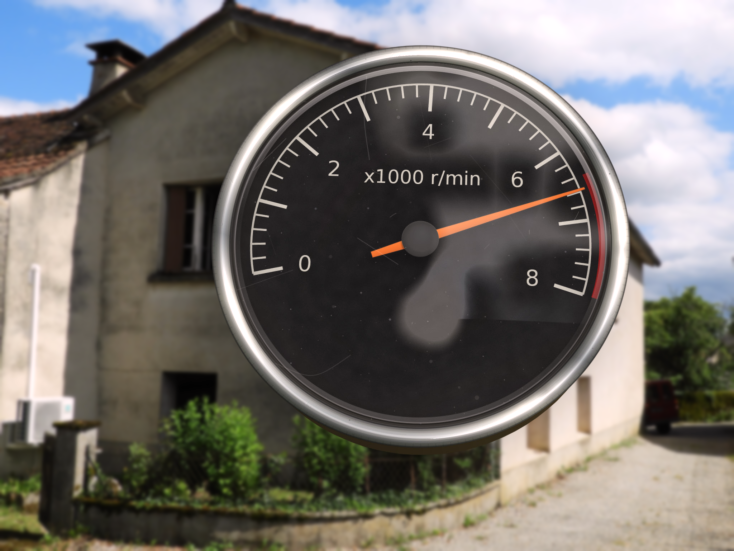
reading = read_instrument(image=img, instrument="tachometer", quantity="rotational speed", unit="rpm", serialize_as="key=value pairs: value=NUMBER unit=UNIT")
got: value=6600 unit=rpm
